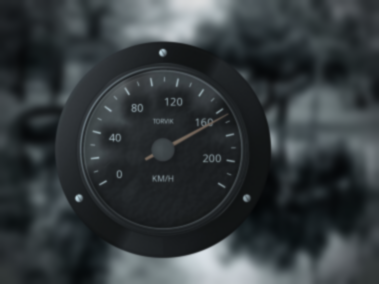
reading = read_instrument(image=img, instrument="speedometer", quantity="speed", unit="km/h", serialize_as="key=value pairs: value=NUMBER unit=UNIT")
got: value=165 unit=km/h
